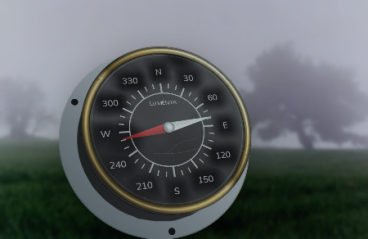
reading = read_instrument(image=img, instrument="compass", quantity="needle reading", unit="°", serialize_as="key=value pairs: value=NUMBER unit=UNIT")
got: value=260 unit=°
